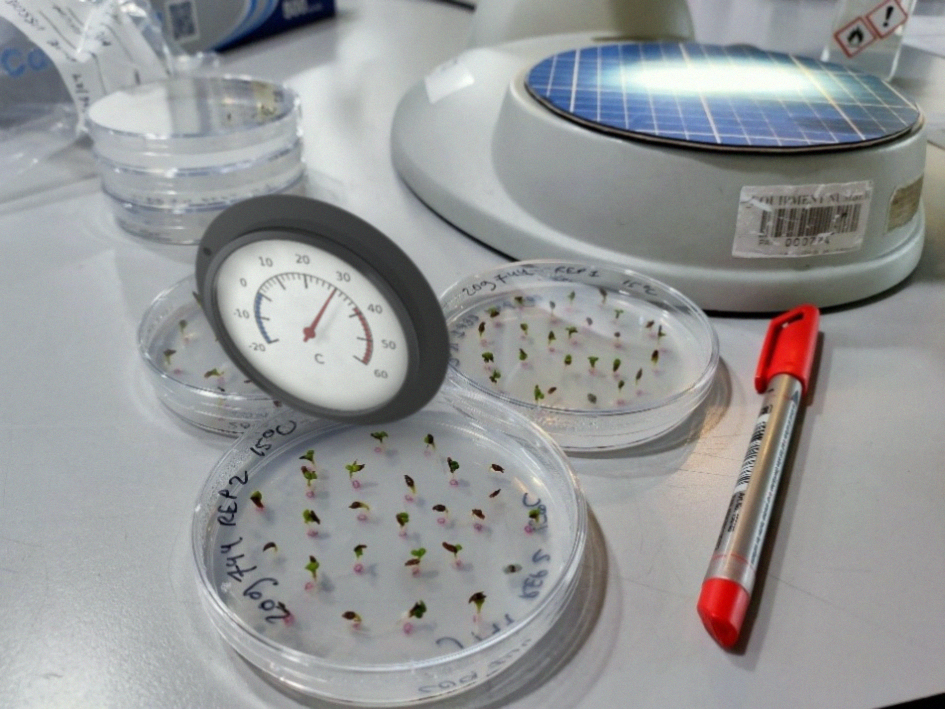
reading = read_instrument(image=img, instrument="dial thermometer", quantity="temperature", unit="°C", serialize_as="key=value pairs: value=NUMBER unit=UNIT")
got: value=30 unit=°C
